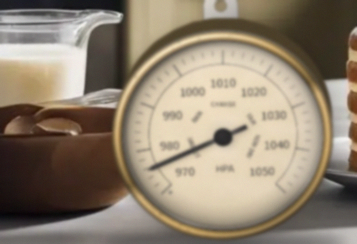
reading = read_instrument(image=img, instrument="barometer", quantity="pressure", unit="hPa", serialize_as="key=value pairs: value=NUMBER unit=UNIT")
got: value=976 unit=hPa
